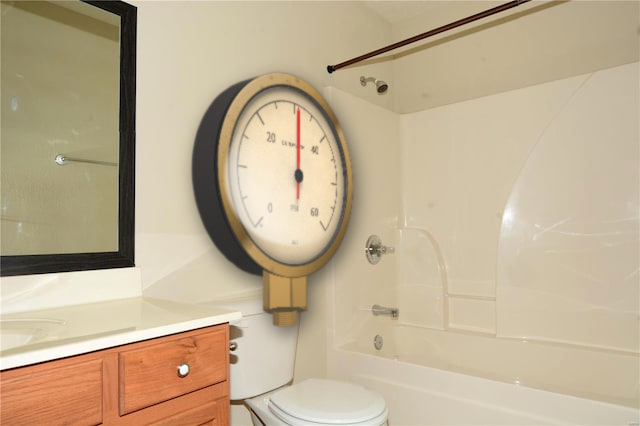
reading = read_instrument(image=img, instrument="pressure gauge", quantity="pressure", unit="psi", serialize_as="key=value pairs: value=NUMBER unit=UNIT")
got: value=30 unit=psi
